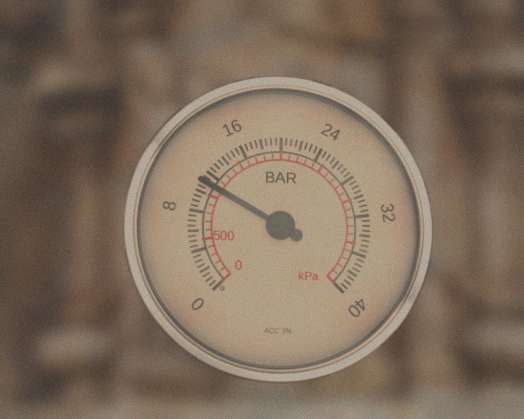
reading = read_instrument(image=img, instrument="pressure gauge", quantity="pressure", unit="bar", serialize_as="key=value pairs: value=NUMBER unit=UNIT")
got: value=11 unit=bar
